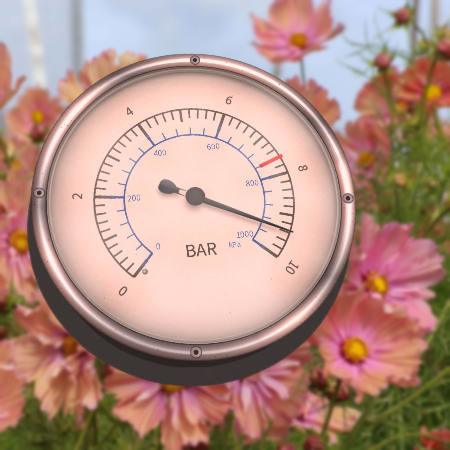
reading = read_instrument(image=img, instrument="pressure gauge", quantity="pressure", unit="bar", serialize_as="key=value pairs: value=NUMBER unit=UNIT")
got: value=9.4 unit=bar
